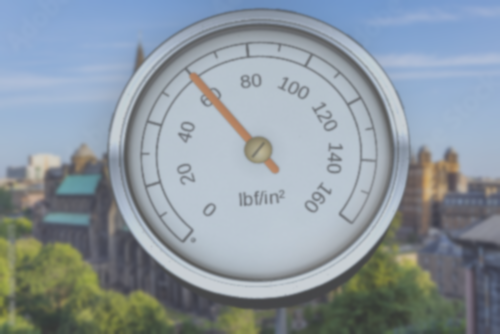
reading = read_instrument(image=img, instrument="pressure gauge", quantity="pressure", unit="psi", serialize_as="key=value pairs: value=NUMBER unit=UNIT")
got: value=60 unit=psi
